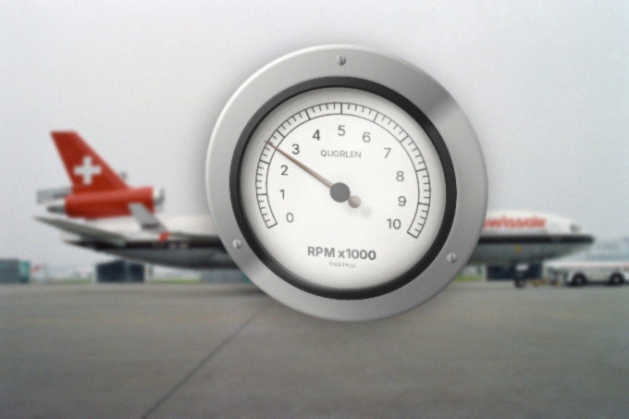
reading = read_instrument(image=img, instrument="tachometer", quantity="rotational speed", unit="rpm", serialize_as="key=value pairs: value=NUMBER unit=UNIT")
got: value=2600 unit=rpm
